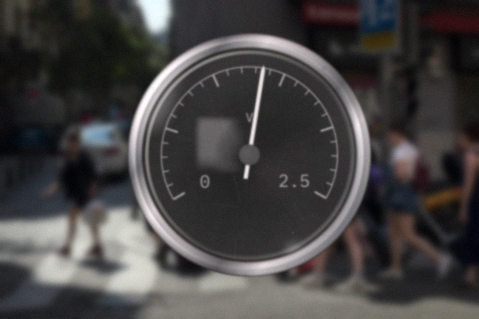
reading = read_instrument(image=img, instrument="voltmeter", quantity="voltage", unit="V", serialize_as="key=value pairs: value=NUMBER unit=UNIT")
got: value=1.35 unit=V
